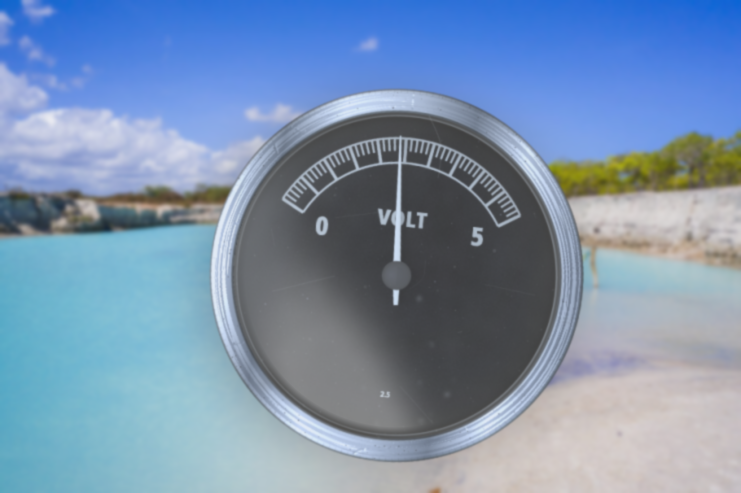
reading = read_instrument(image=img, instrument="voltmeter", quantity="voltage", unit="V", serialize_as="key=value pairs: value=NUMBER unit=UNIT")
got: value=2.4 unit=V
